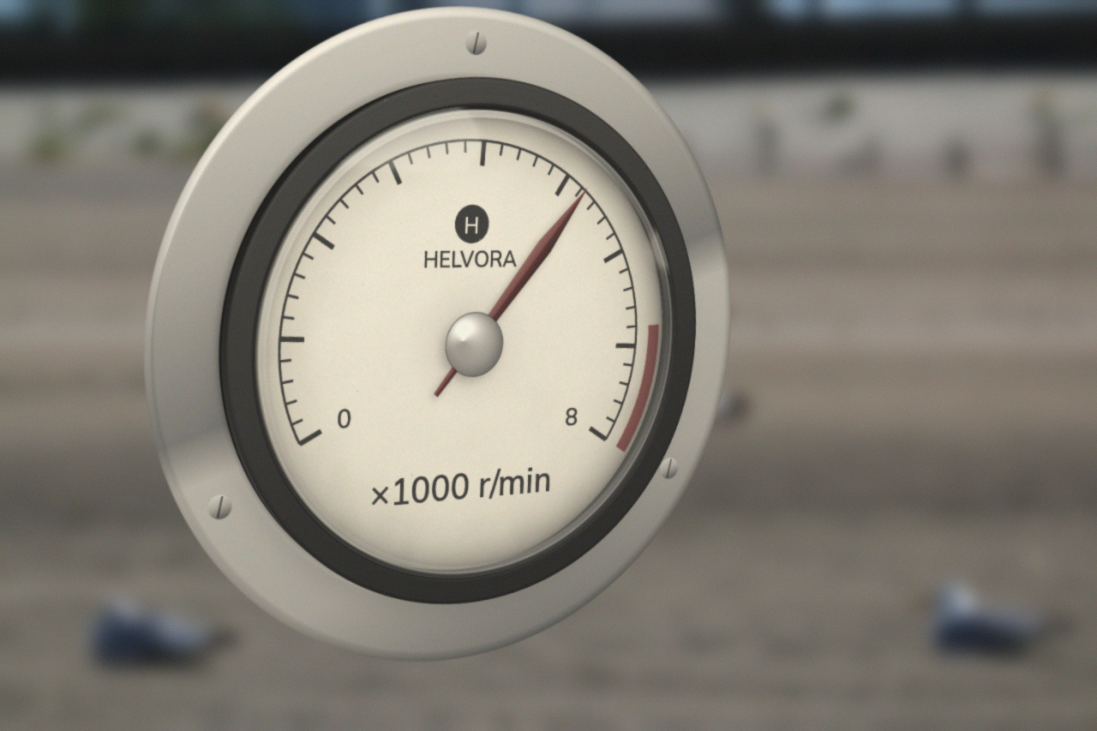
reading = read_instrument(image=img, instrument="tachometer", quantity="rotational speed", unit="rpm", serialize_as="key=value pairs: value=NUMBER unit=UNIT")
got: value=5200 unit=rpm
